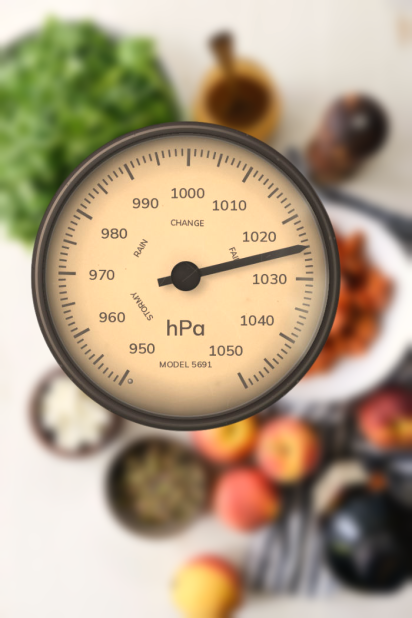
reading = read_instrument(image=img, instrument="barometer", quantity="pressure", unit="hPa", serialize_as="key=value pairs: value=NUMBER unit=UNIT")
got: value=1025 unit=hPa
